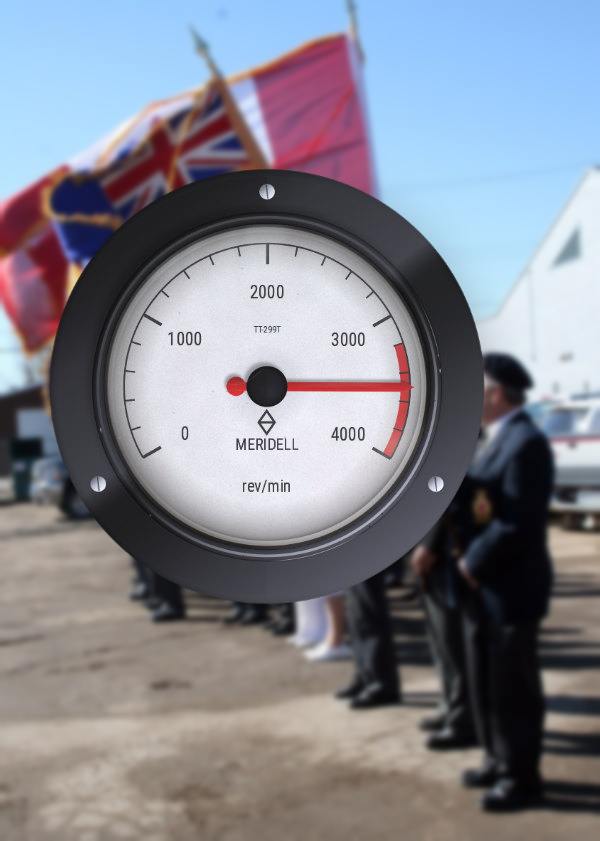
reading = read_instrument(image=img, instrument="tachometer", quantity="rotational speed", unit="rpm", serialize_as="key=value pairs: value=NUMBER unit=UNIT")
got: value=3500 unit=rpm
